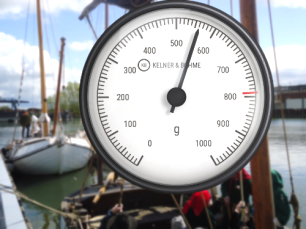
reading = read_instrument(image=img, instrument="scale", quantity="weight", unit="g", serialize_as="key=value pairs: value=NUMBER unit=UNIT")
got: value=560 unit=g
